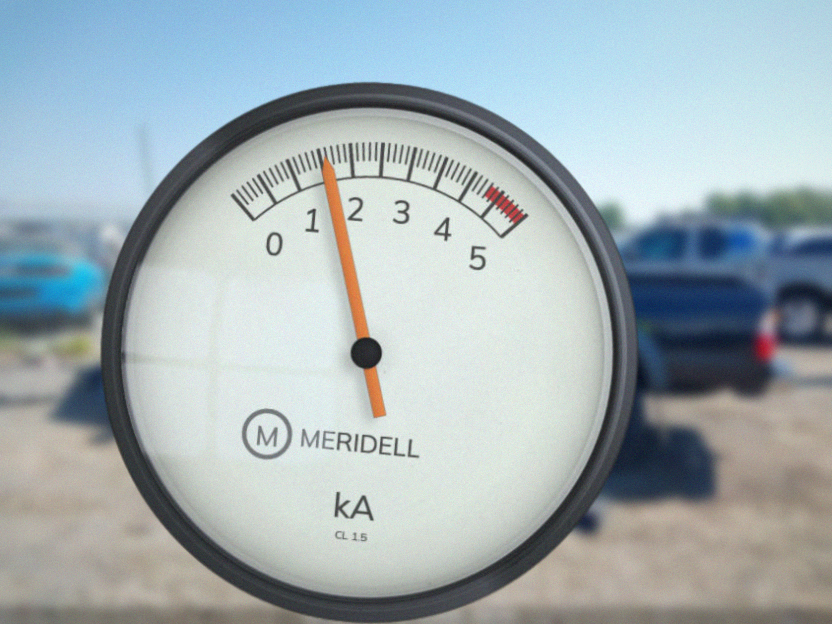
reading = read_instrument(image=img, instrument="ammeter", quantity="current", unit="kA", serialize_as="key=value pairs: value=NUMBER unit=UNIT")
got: value=1.6 unit=kA
